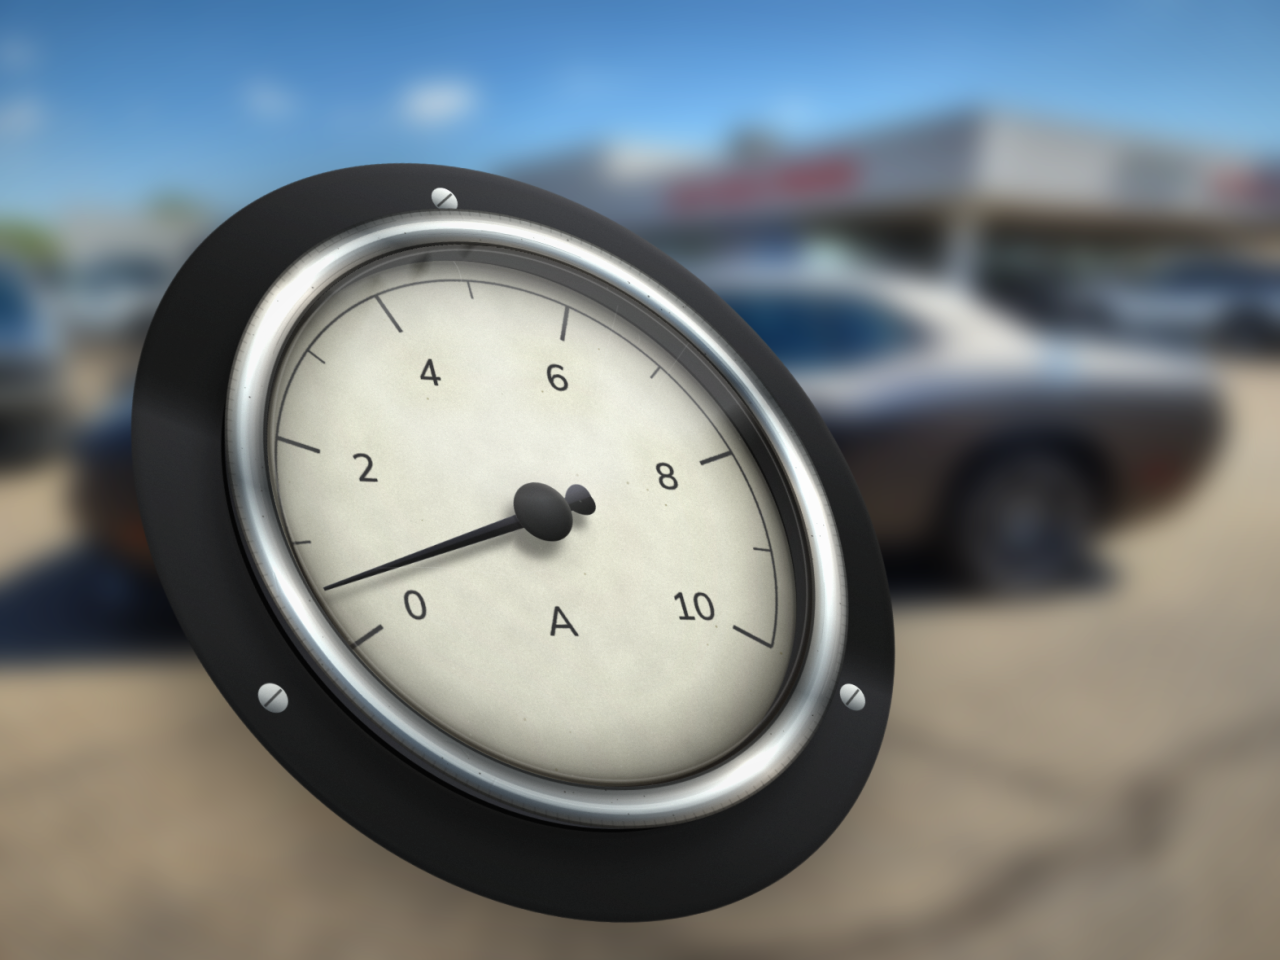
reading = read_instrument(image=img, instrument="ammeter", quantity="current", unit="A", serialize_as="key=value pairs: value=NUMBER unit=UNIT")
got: value=0.5 unit=A
